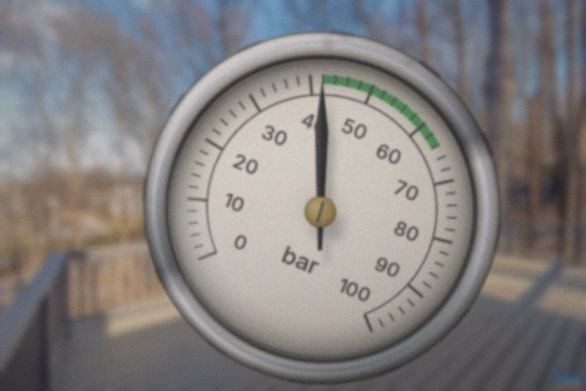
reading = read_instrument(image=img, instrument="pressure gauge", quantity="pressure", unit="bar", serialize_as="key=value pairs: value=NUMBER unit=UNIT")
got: value=42 unit=bar
